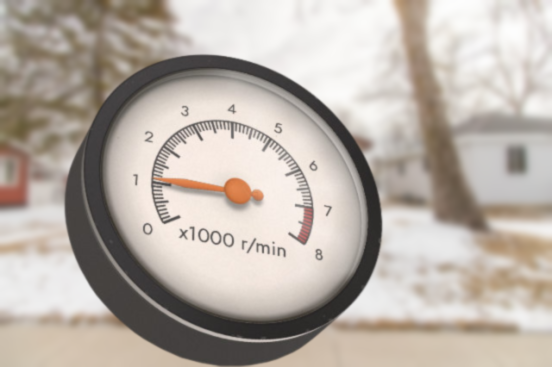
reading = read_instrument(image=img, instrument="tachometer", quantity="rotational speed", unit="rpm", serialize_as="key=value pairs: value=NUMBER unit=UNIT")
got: value=1000 unit=rpm
